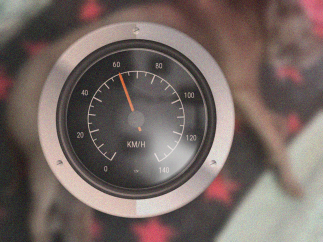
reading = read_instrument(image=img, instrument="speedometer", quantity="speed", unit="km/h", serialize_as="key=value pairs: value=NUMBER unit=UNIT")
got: value=60 unit=km/h
